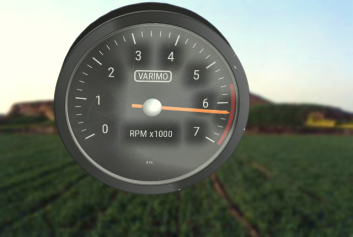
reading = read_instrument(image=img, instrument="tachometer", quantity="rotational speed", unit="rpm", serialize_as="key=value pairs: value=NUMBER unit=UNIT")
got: value=6200 unit=rpm
